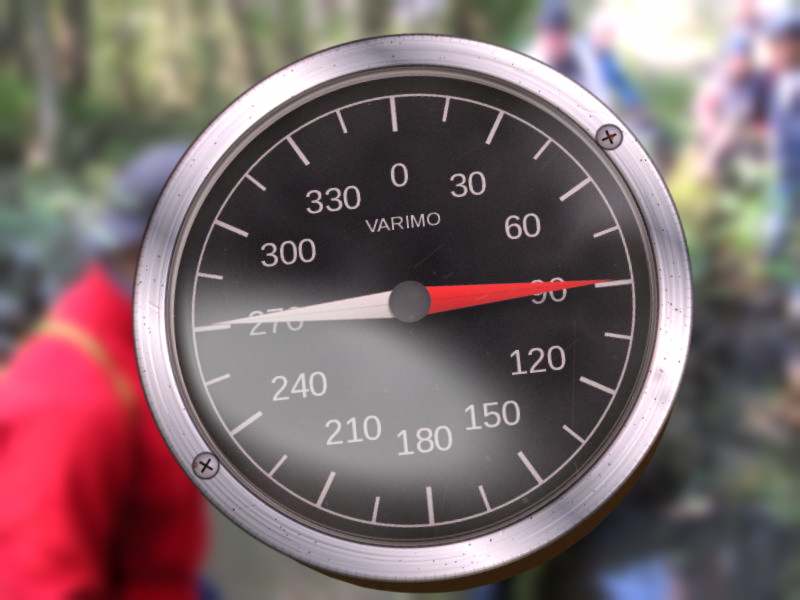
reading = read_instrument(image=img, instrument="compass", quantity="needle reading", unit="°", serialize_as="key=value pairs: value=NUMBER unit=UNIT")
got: value=90 unit=°
